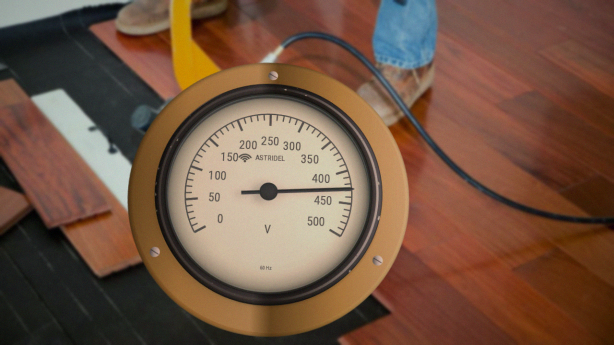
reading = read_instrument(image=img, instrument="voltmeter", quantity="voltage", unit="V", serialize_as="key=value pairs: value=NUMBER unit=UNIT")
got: value=430 unit=V
